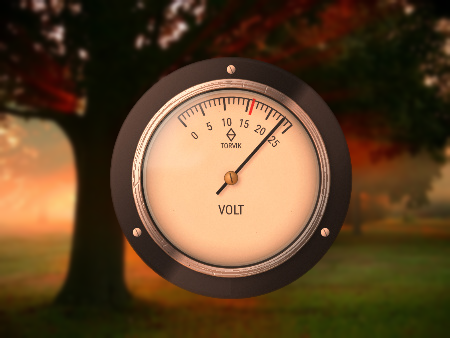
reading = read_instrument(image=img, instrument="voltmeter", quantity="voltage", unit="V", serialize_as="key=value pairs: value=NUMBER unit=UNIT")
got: value=23 unit=V
